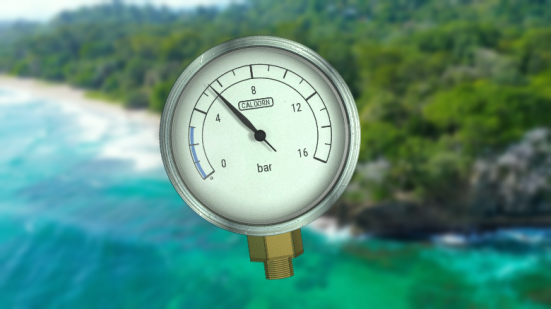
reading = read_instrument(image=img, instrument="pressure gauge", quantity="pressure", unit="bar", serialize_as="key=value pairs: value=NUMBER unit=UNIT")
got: value=5.5 unit=bar
